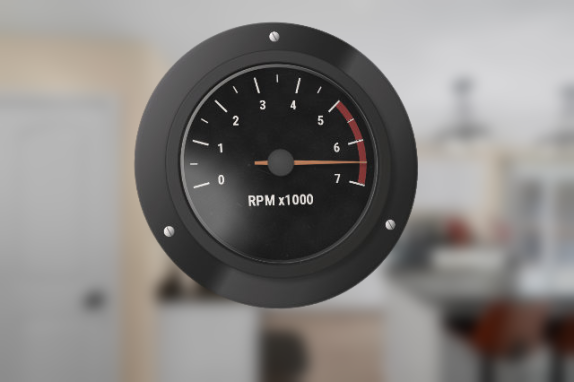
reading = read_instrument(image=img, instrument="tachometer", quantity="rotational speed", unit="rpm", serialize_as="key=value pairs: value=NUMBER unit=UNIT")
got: value=6500 unit=rpm
